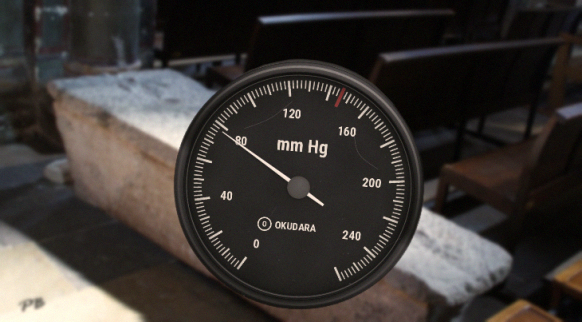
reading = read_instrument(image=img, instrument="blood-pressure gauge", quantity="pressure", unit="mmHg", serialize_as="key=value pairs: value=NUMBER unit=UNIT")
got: value=78 unit=mmHg
